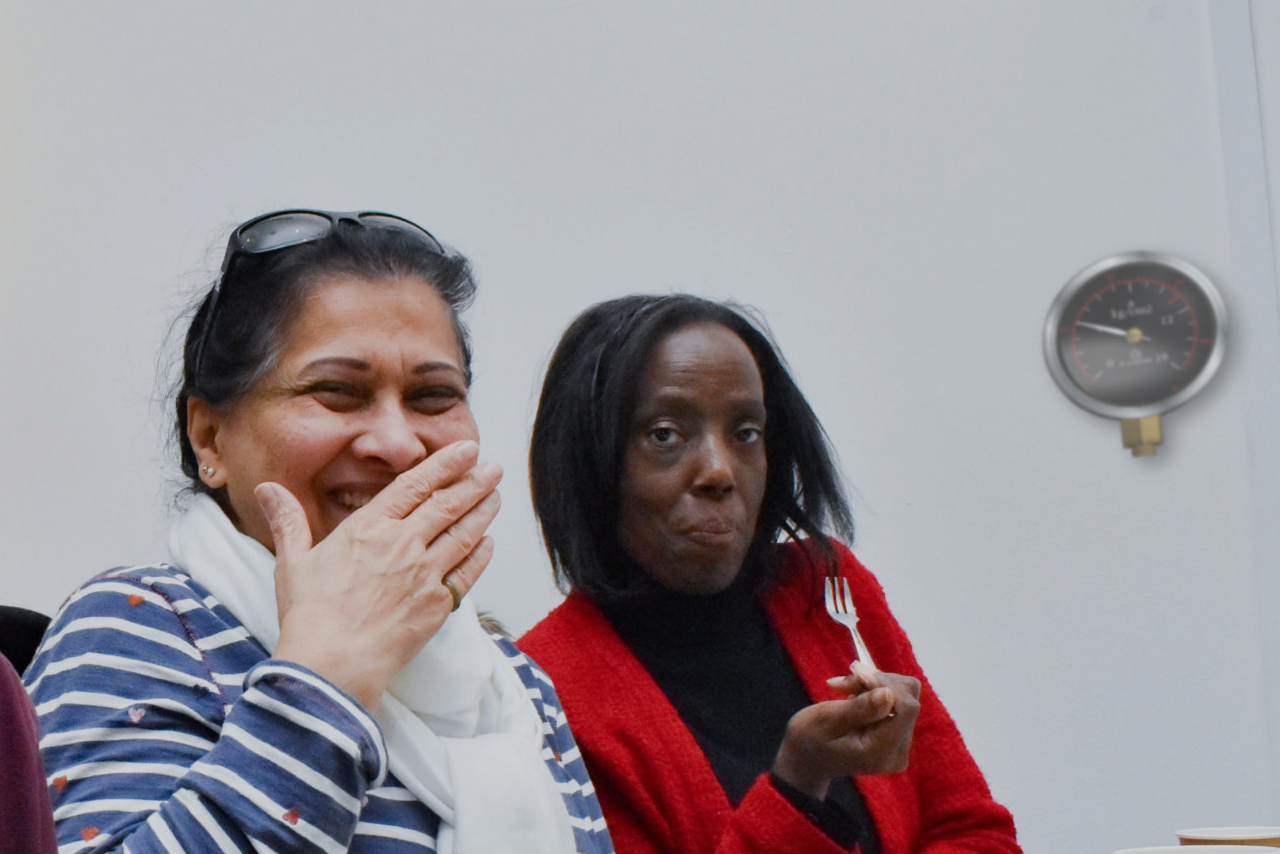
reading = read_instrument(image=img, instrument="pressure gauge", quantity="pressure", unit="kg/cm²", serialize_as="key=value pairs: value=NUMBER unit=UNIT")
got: value=4 unit=kg/cm²
